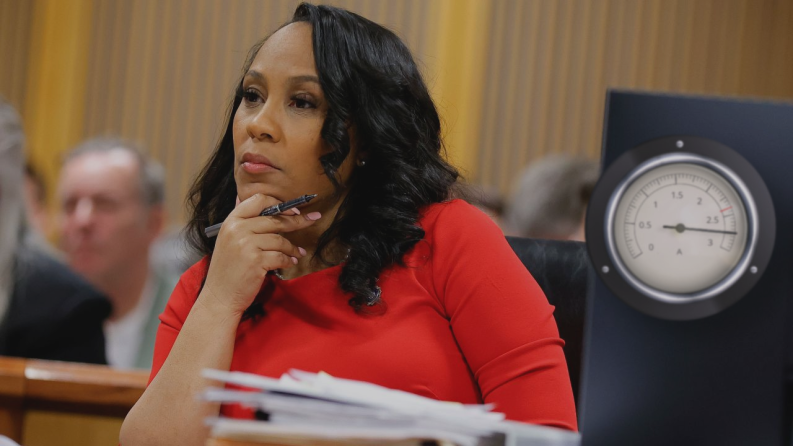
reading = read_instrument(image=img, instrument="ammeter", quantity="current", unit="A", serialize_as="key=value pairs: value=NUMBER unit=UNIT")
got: value=2.75 unit=A
